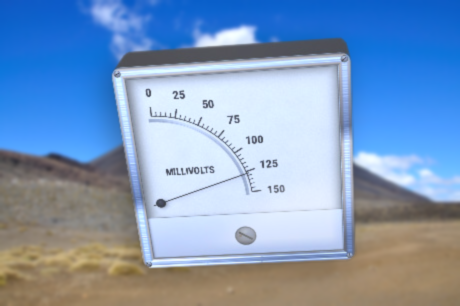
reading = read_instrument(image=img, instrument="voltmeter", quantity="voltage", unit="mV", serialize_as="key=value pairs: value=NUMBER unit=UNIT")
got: value=125 unit=mV
